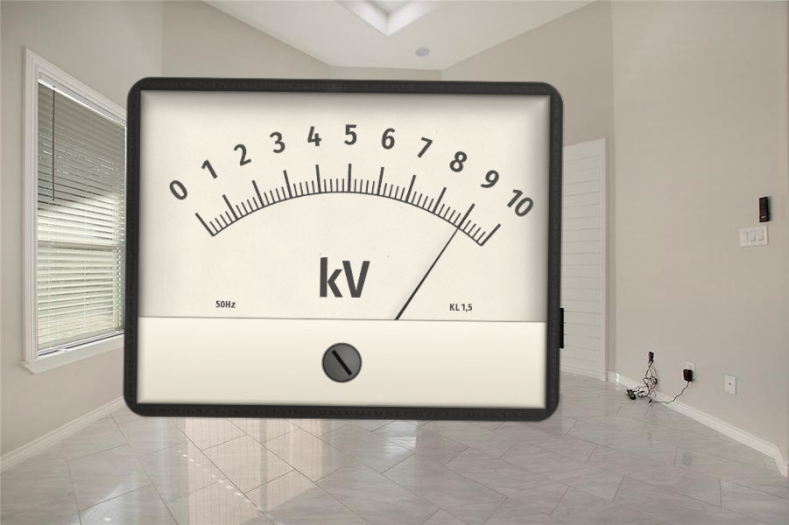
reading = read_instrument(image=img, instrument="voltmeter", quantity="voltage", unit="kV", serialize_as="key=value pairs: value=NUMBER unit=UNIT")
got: value=9 unit=kV
